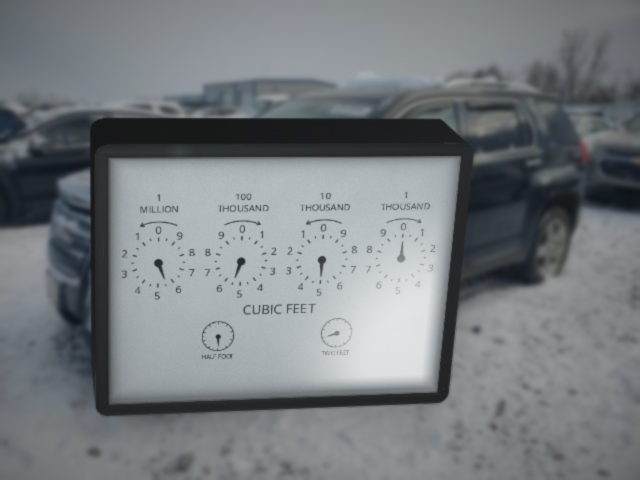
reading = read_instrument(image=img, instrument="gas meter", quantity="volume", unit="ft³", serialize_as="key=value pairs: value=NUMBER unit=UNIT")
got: value=555000 unit=ft³
